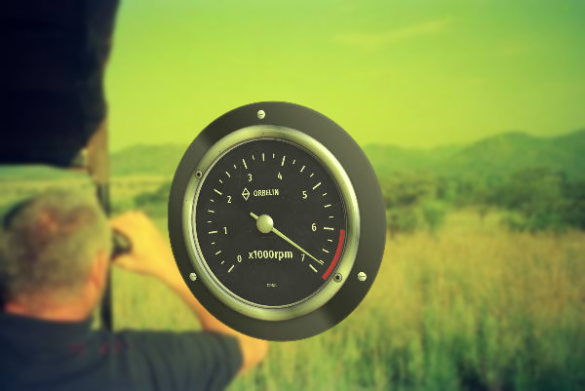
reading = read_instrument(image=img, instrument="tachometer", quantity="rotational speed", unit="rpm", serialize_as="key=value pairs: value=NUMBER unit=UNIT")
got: value=6750 unit=rpm
